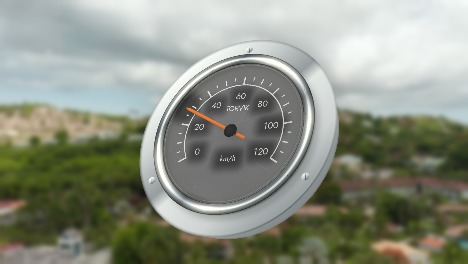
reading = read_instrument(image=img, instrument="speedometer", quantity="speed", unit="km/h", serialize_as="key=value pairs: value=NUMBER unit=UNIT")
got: value=27.5 unit=km/h
